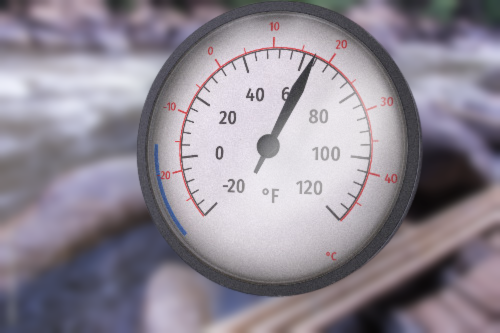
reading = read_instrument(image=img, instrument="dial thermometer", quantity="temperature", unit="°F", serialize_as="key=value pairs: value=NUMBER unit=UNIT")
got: value=64 unit=°F
